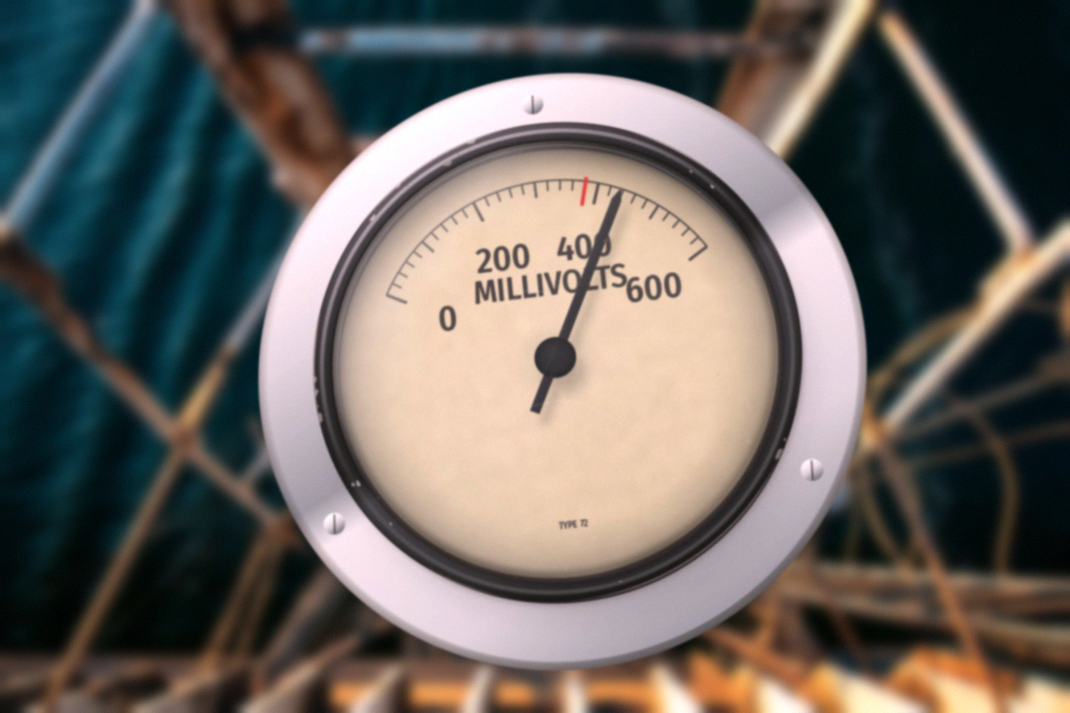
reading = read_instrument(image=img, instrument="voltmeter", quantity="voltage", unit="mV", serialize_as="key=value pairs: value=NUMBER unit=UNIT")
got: value=440 unit=mV
